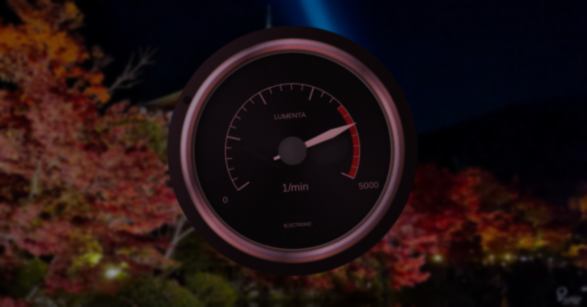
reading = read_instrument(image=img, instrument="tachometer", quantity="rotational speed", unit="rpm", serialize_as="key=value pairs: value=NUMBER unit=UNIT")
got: value=4000 unit=rpm
